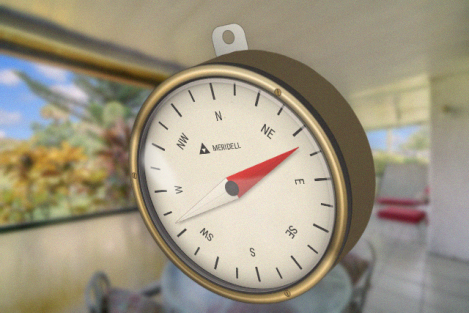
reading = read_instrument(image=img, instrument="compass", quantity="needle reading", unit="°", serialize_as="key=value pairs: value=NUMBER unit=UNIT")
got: value=67.5 unit=°
